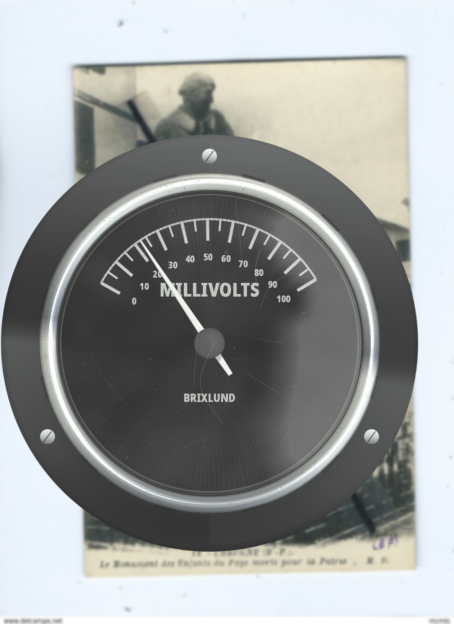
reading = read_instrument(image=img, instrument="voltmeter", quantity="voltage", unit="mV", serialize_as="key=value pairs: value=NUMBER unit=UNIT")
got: value=22.5 unit=mV
